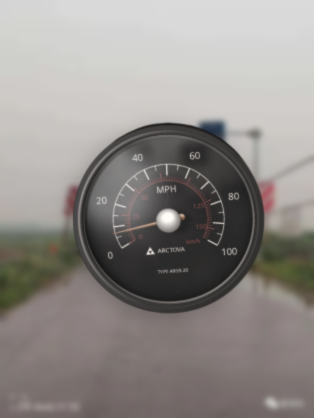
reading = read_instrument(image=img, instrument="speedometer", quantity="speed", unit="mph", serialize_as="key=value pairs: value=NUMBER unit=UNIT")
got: value=7.5 unit=mph
